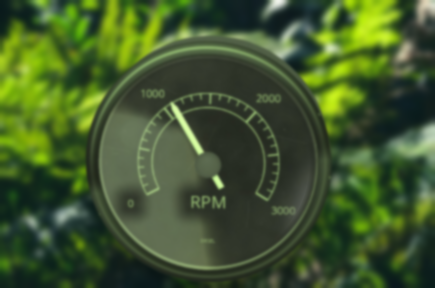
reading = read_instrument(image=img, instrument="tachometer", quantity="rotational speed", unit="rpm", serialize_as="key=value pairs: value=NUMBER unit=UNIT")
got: value=1100 unit=rpm
